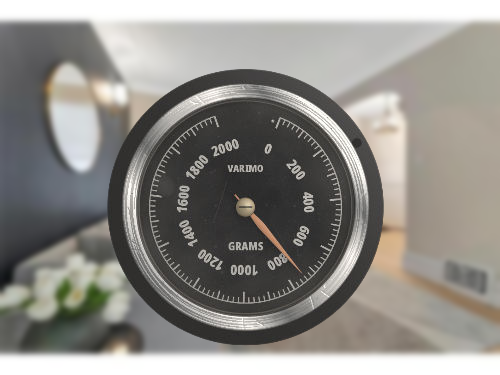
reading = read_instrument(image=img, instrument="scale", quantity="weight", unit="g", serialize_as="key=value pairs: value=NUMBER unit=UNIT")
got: value=740 unit=g
